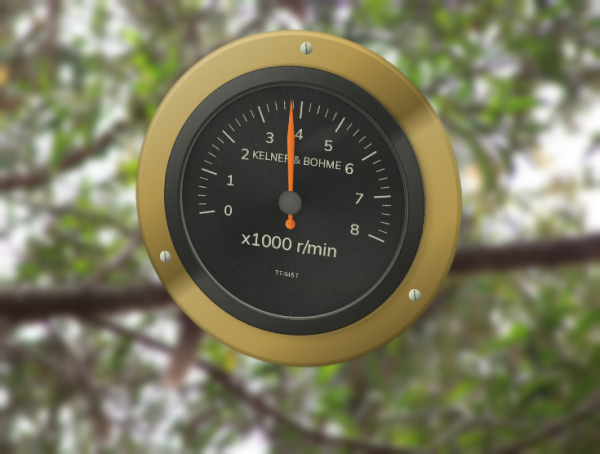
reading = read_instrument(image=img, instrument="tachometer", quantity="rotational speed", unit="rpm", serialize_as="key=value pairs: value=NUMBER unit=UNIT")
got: value=3800 unit=rpm
